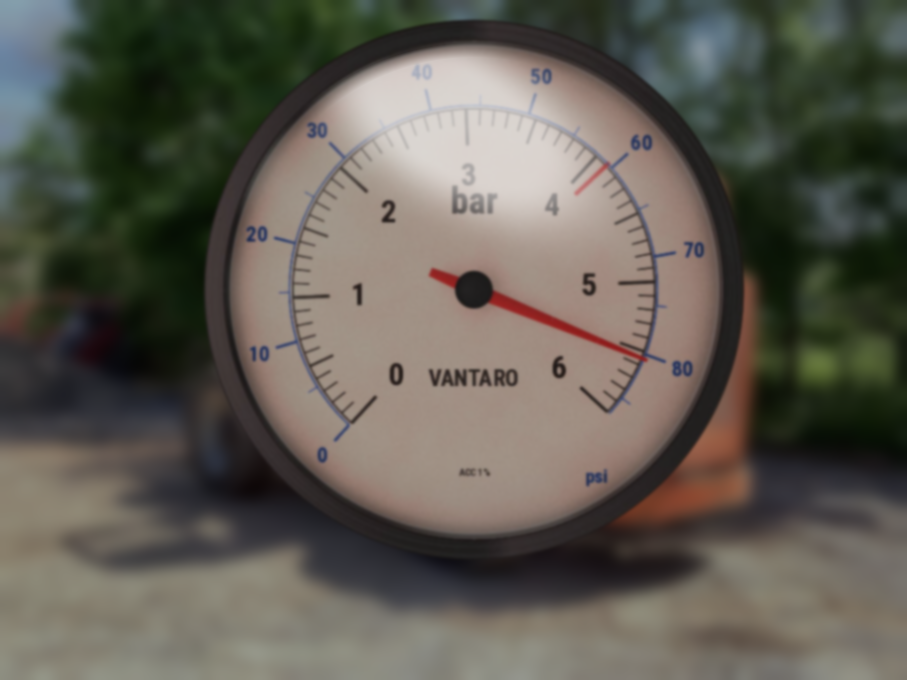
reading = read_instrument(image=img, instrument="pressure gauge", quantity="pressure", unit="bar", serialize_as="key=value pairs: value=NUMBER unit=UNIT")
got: value=5.55 unit=bar
